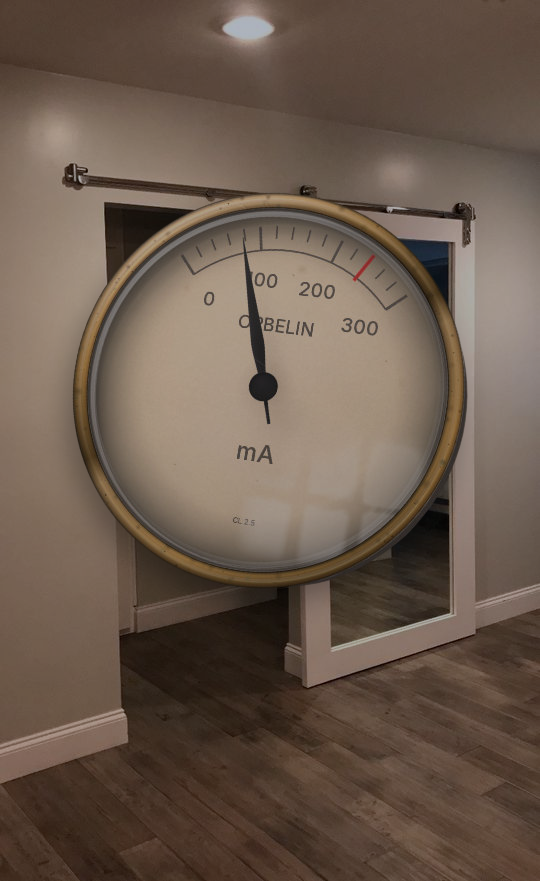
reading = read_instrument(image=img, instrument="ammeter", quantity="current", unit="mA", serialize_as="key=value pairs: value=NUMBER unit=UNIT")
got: value=80 unit=mA
